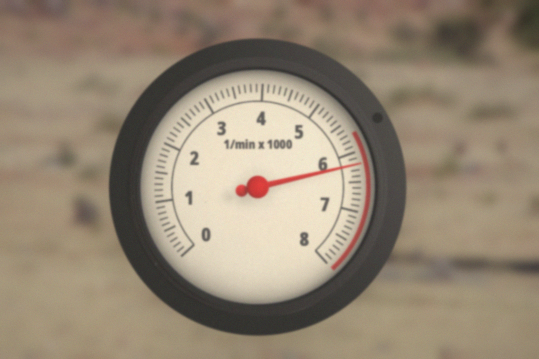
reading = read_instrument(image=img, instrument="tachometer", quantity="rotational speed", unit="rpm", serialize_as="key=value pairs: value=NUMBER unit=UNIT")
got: value=6200 unit=rpm
